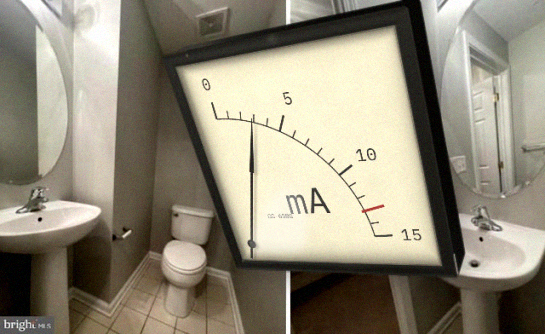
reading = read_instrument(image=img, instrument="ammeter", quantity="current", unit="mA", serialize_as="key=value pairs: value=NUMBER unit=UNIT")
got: value=3 unit=mA
